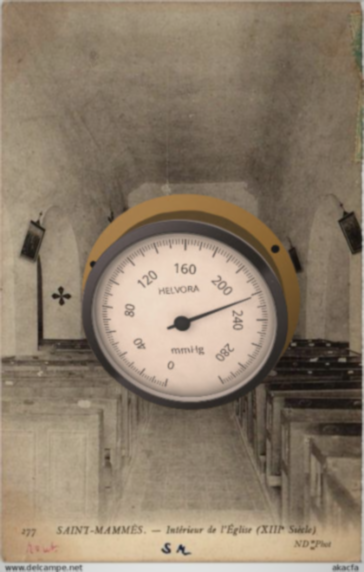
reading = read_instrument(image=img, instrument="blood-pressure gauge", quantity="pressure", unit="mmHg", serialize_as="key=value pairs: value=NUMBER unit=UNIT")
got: value=220 unit=mmHg
